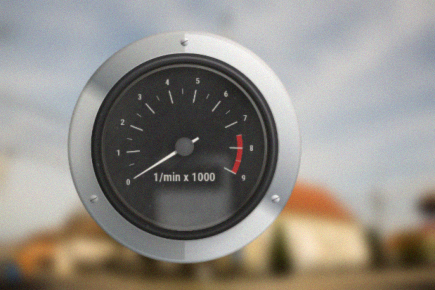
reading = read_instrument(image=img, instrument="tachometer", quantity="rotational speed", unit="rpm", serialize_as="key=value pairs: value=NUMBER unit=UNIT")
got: value=0 unit=rpm
